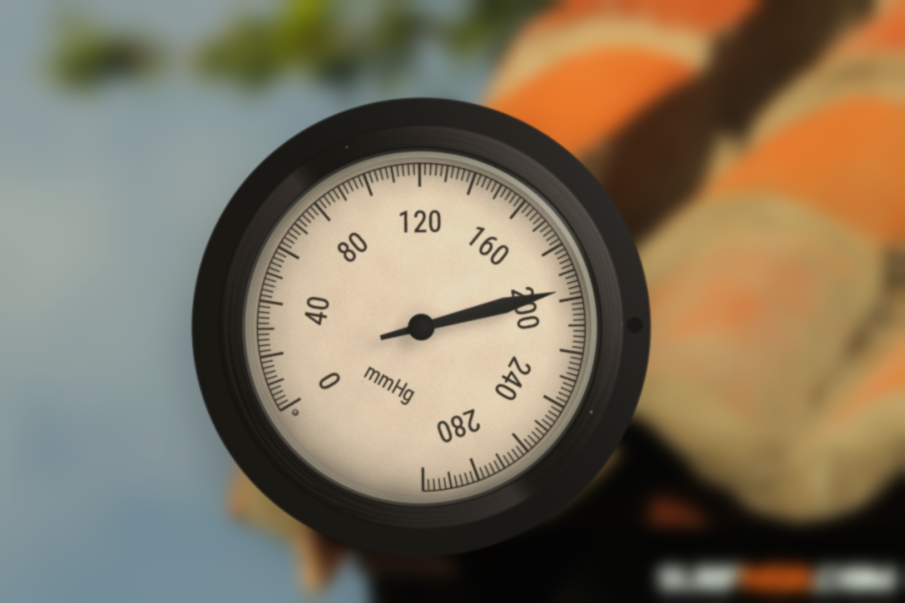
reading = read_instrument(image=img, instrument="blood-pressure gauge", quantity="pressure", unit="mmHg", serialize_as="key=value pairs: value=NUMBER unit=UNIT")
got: value=196 unit=mmHg
